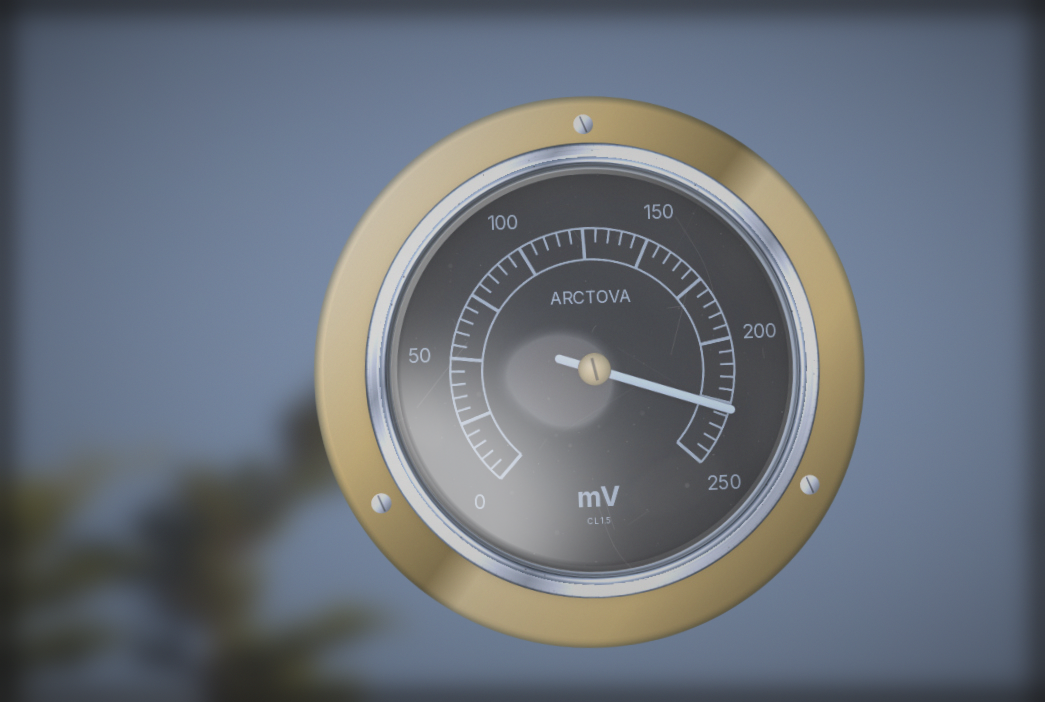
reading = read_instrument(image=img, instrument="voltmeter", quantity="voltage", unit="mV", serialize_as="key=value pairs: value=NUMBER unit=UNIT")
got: value=227.5 unit=mV
